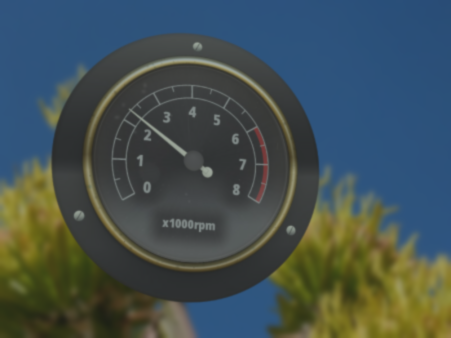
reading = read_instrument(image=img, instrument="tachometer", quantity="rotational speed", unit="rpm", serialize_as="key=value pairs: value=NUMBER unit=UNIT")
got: value=2250 unit=rpm
